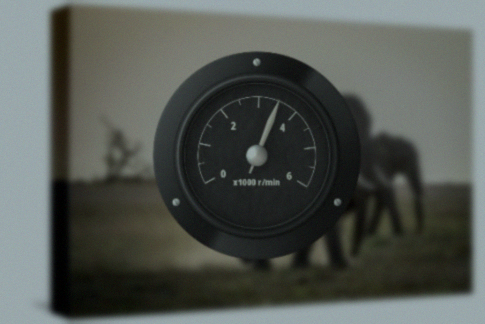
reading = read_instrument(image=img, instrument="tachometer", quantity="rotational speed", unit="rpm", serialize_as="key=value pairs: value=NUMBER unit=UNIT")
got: value=3500 unit=rpm
